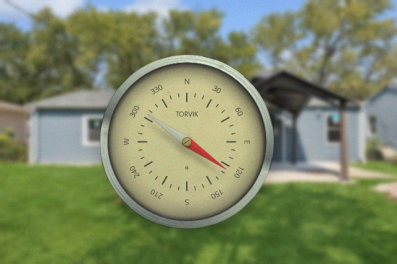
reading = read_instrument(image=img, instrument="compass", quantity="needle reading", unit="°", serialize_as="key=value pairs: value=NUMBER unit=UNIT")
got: value=125 unit=°
